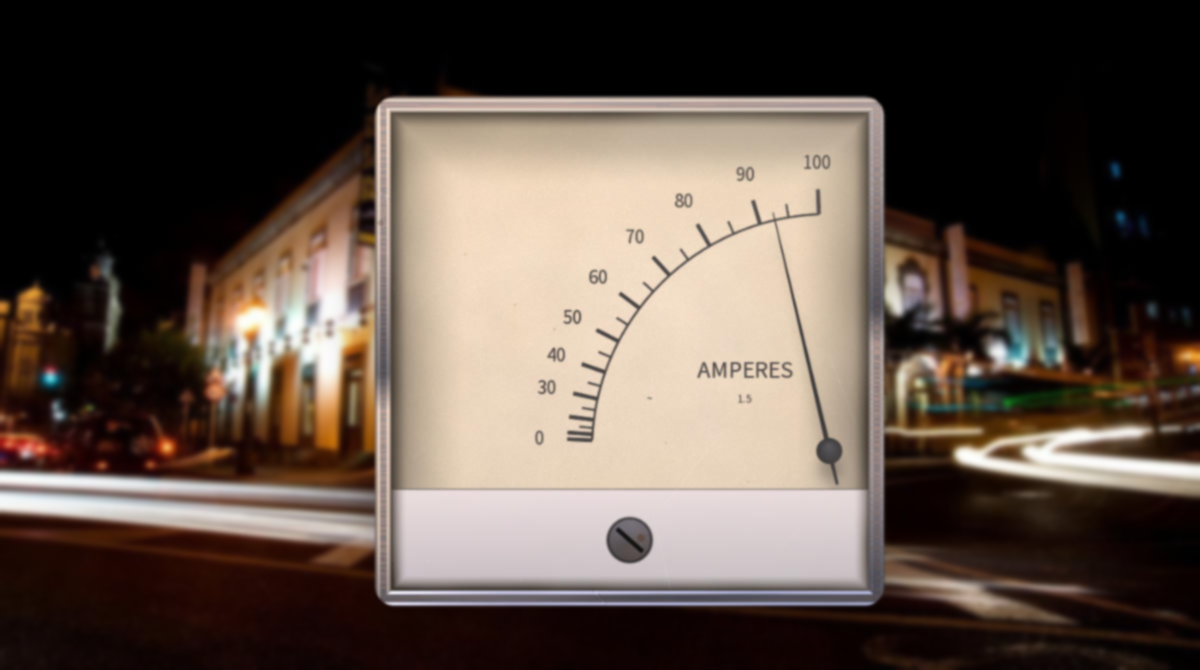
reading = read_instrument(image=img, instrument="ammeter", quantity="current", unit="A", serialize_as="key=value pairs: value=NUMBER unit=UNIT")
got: value=92.5 unit=A
